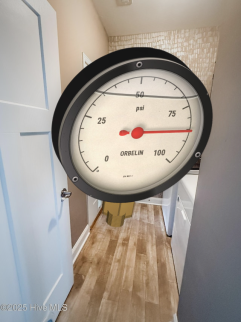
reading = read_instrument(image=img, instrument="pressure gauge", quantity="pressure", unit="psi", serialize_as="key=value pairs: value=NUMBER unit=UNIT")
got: value=85 unit=psi
